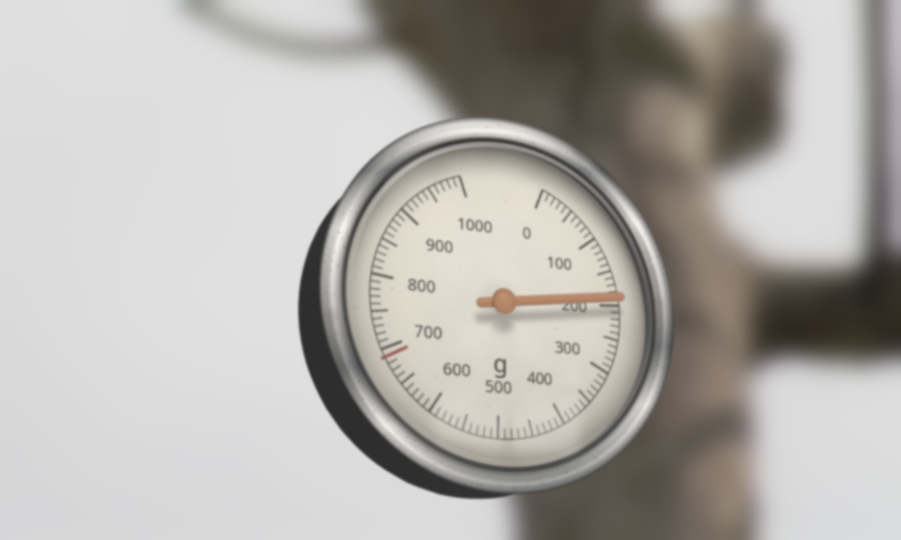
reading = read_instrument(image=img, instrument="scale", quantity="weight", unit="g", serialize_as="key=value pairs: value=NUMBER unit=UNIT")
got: value=190 unit=g
